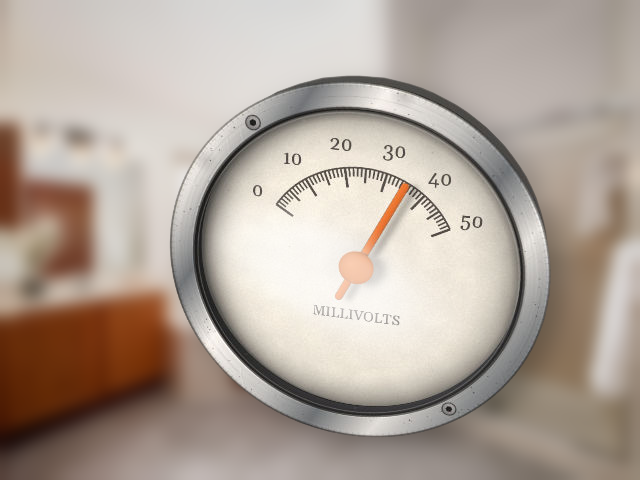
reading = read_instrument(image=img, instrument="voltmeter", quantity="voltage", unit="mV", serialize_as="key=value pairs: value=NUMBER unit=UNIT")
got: value=35 unit=mV
